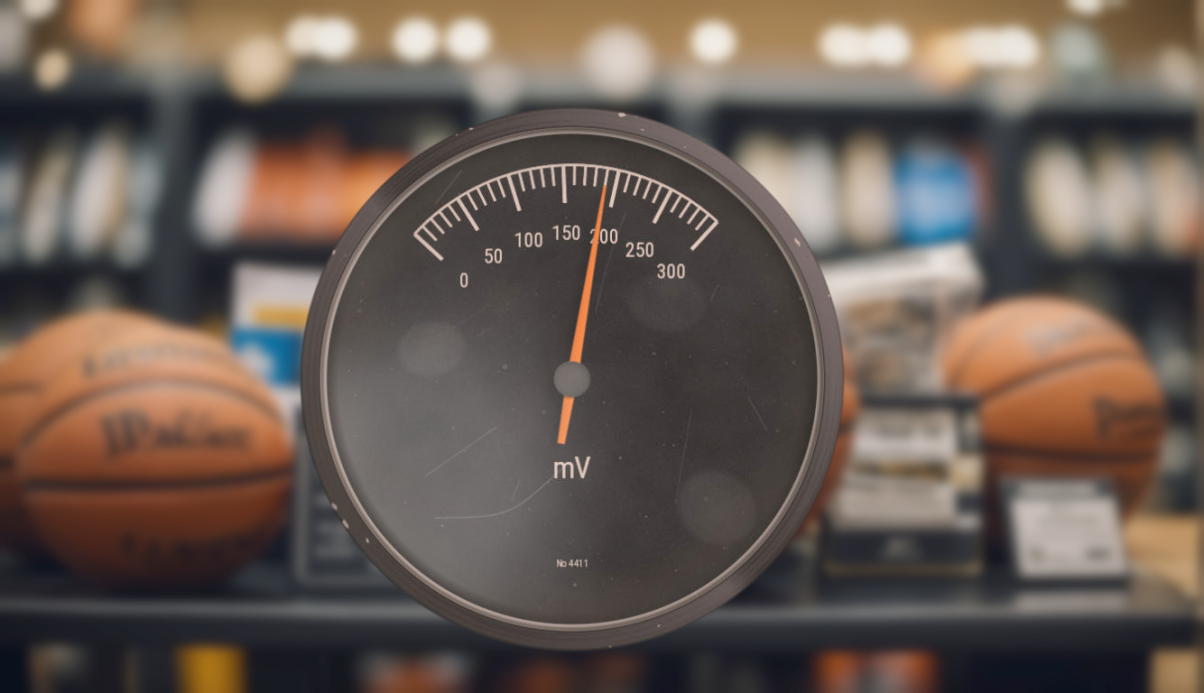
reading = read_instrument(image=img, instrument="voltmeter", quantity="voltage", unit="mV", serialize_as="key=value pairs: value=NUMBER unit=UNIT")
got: value=190 unit=mV
